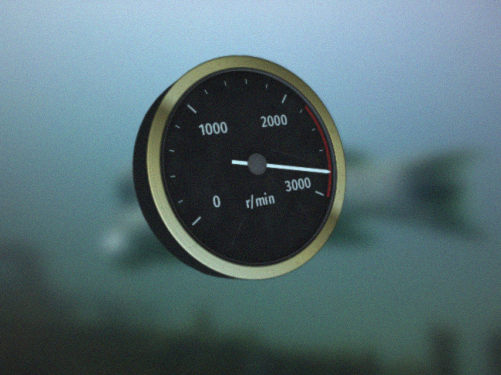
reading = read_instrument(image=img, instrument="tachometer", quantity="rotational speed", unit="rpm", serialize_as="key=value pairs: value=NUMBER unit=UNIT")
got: value=2800 unit=rpm
